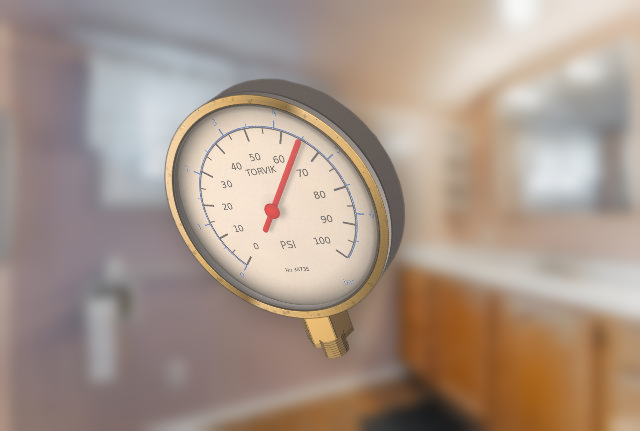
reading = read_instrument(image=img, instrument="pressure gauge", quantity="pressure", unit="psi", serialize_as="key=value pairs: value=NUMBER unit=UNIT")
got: value=65 unit=psi
